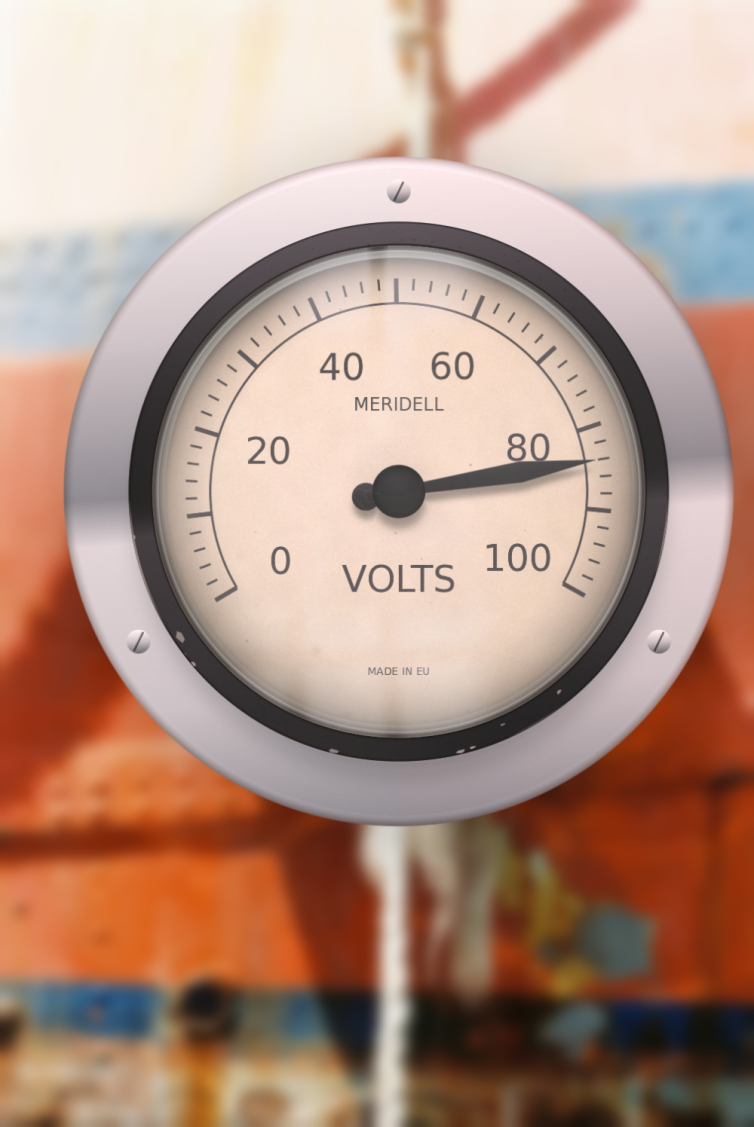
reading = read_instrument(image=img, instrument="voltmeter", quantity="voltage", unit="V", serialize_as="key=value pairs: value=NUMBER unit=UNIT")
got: value=84 unit=V
